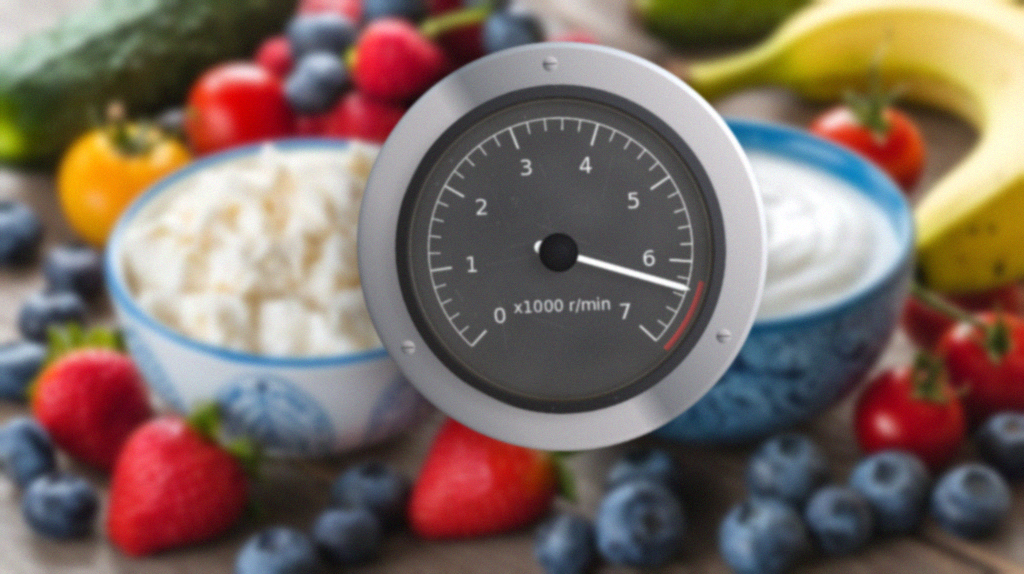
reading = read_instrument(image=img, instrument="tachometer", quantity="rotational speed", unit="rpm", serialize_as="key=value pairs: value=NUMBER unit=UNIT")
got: value=6300 unit=rpm
